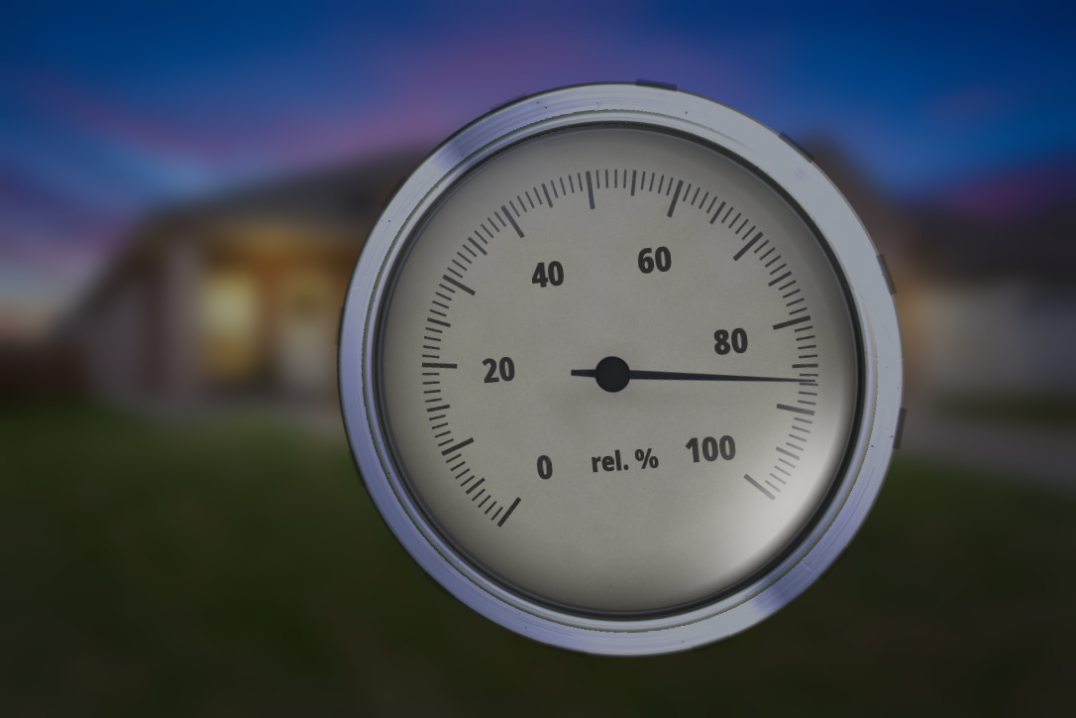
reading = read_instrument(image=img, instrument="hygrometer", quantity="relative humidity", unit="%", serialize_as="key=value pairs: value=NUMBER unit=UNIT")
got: value=86.5 unit=%
